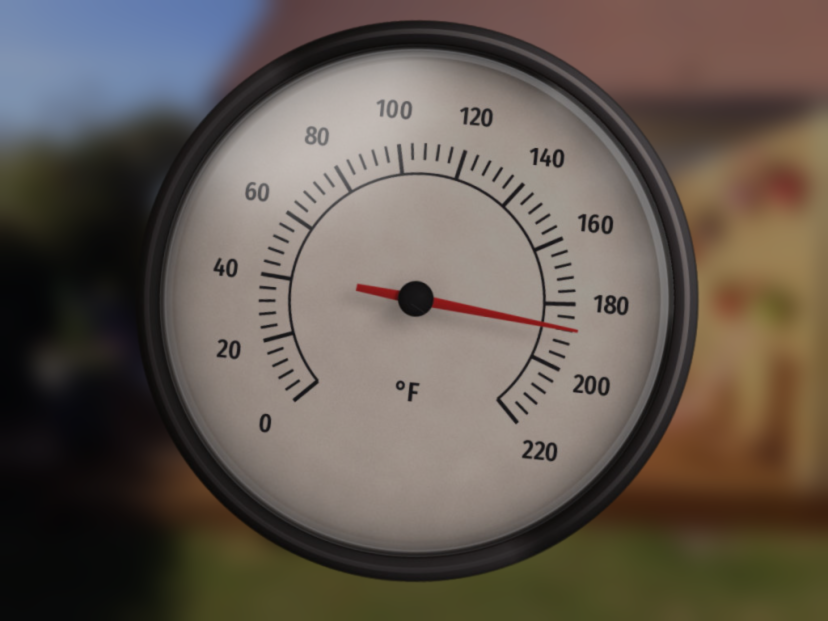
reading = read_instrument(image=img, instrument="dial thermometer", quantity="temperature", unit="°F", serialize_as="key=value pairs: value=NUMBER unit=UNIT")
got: value=188 unit=°F
